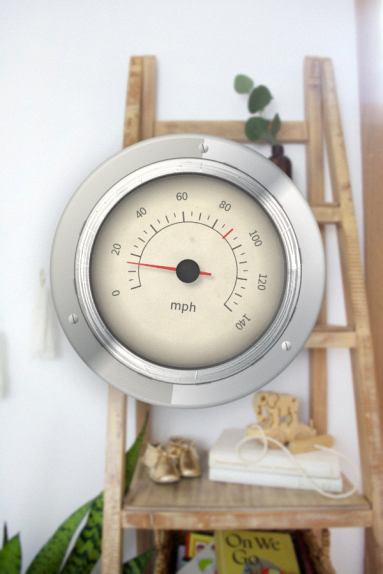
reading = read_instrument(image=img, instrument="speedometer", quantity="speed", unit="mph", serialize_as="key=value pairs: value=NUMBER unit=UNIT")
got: value=15 unit=mph
